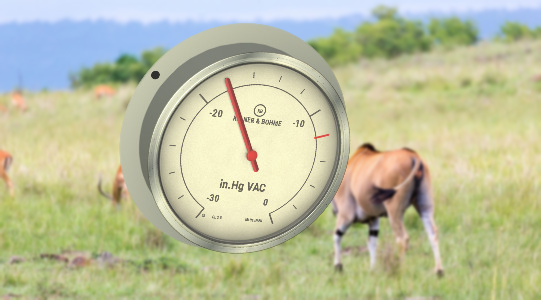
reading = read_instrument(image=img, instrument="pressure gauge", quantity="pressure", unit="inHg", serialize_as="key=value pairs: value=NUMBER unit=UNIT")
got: value=-18 unit=inHg
